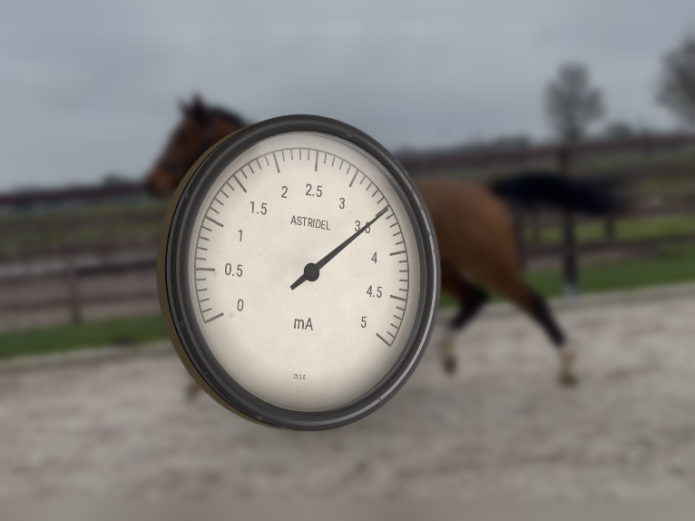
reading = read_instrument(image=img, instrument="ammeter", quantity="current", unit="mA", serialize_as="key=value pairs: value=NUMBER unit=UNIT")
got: value=3.5 unit=mA
